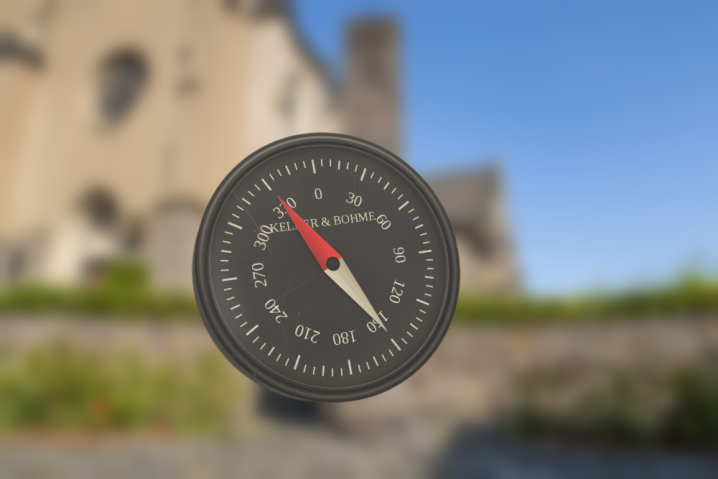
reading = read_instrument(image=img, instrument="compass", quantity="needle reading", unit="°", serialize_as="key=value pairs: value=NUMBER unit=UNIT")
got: value=330 unit=°
